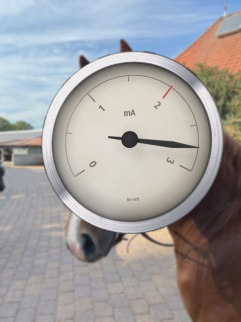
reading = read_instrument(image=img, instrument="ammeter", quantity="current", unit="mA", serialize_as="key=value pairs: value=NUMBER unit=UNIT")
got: value=2.75 unit=mA
